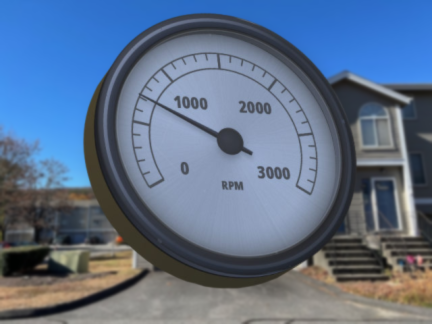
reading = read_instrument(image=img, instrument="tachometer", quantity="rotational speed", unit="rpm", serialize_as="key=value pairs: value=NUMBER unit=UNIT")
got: value=700 unit=rpm
